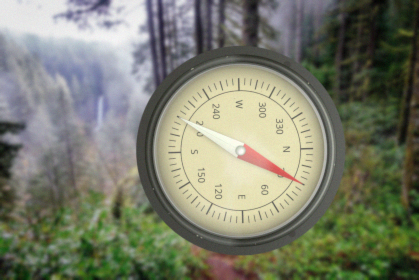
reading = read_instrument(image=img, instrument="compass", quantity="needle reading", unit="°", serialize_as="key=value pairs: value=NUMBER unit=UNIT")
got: value=30 unit=°
